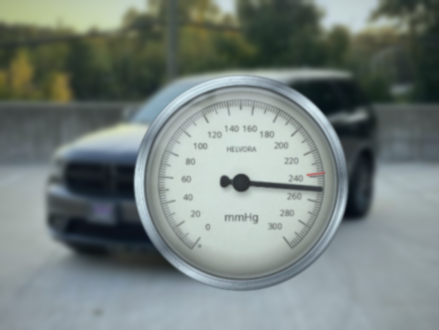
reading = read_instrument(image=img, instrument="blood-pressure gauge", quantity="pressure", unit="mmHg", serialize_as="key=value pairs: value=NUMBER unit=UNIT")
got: value=250 unit=mmHg
